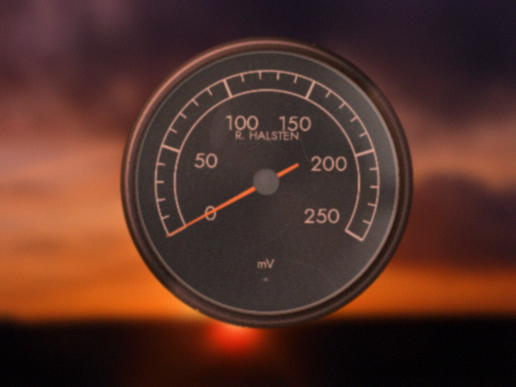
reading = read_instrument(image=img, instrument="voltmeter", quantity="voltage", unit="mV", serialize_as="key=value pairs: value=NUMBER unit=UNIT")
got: value=0 unit=mV
